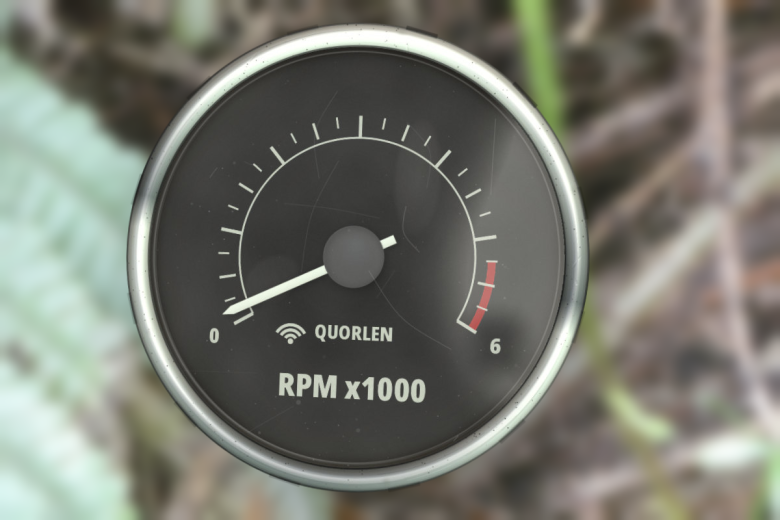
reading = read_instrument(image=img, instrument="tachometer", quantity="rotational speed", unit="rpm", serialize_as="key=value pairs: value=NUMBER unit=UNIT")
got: value=125 unit=rpm
